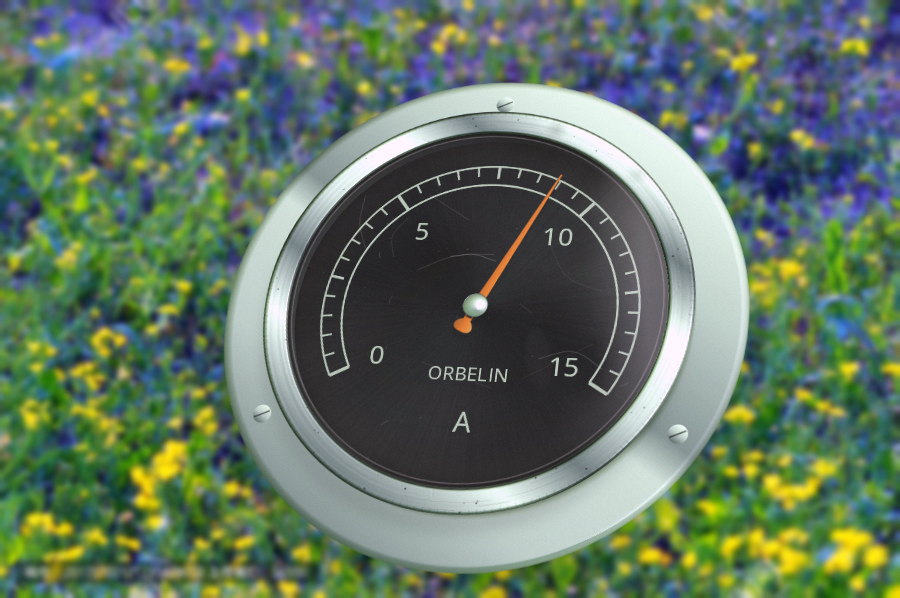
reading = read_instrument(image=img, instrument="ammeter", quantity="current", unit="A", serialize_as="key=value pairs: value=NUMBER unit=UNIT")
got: value=9 unit=A
